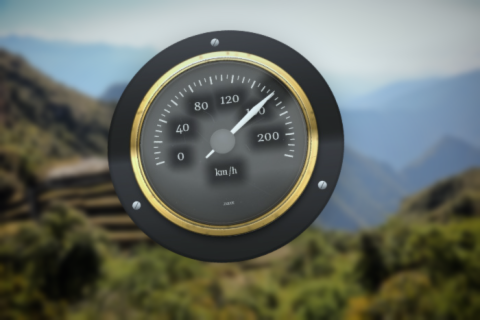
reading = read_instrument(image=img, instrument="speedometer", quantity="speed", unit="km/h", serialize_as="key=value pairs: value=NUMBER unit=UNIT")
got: value=160 unit=km/h
